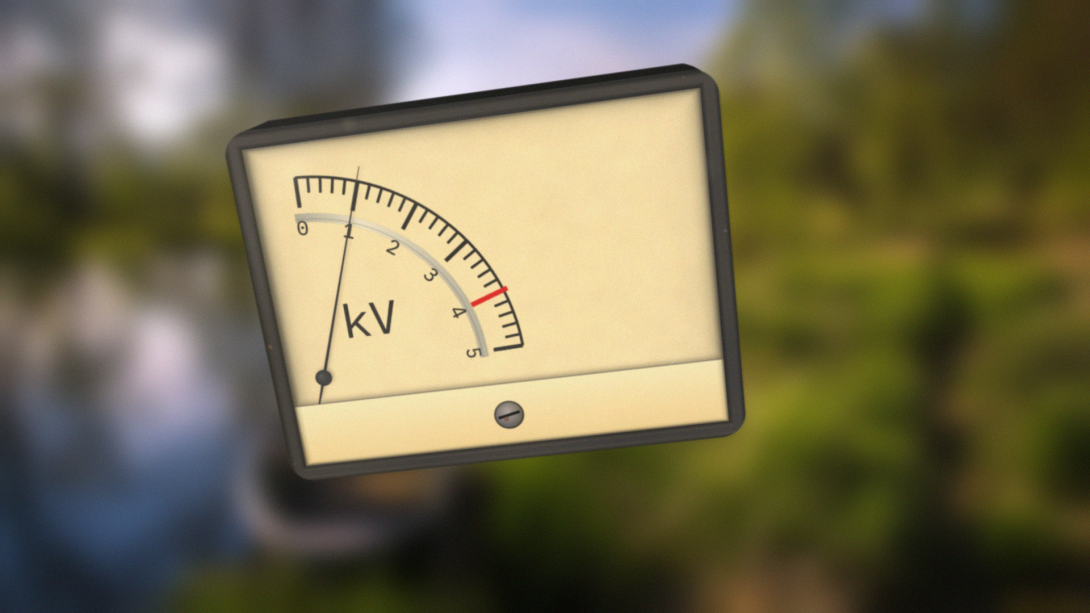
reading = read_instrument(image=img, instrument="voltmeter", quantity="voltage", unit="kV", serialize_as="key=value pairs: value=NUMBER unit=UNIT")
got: value=1 unit=kV
